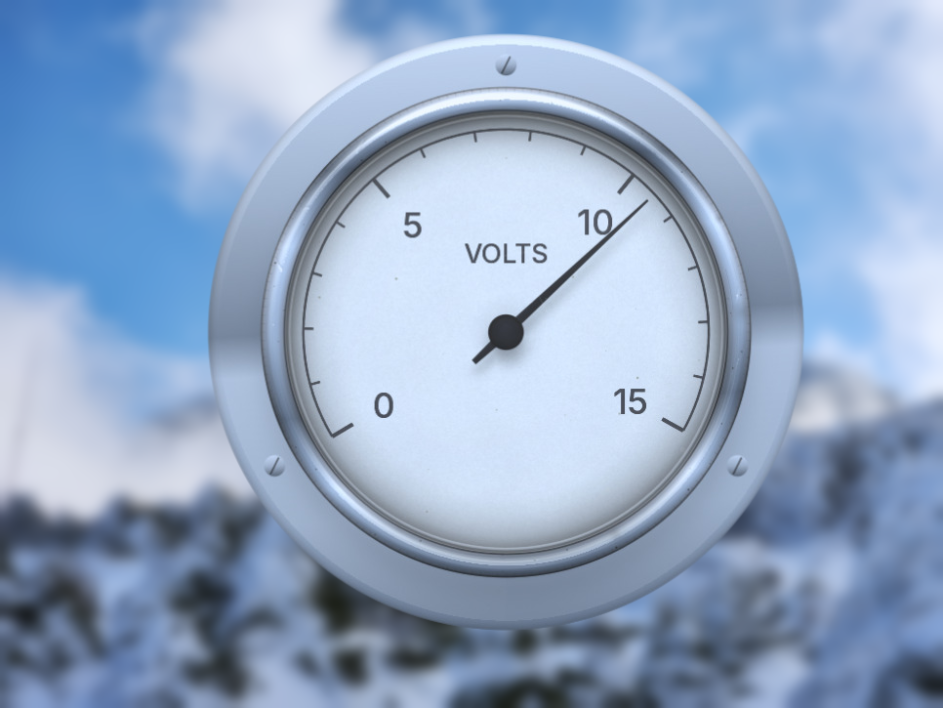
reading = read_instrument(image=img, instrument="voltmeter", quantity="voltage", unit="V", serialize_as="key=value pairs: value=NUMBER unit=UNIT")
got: value=10.5 unit=V
